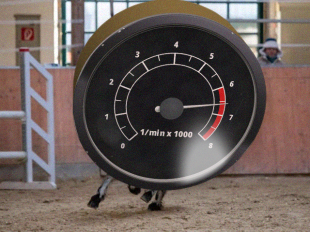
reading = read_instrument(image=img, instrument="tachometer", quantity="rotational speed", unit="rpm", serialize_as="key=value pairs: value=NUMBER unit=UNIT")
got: value=6500 unit=rpm
